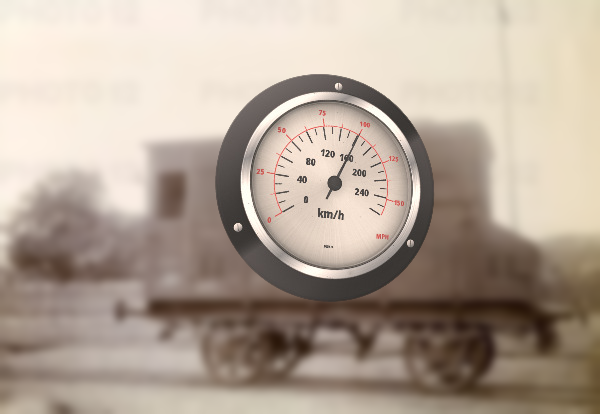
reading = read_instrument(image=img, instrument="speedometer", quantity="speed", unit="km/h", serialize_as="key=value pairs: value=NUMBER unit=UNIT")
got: value=160 unit=km/h
